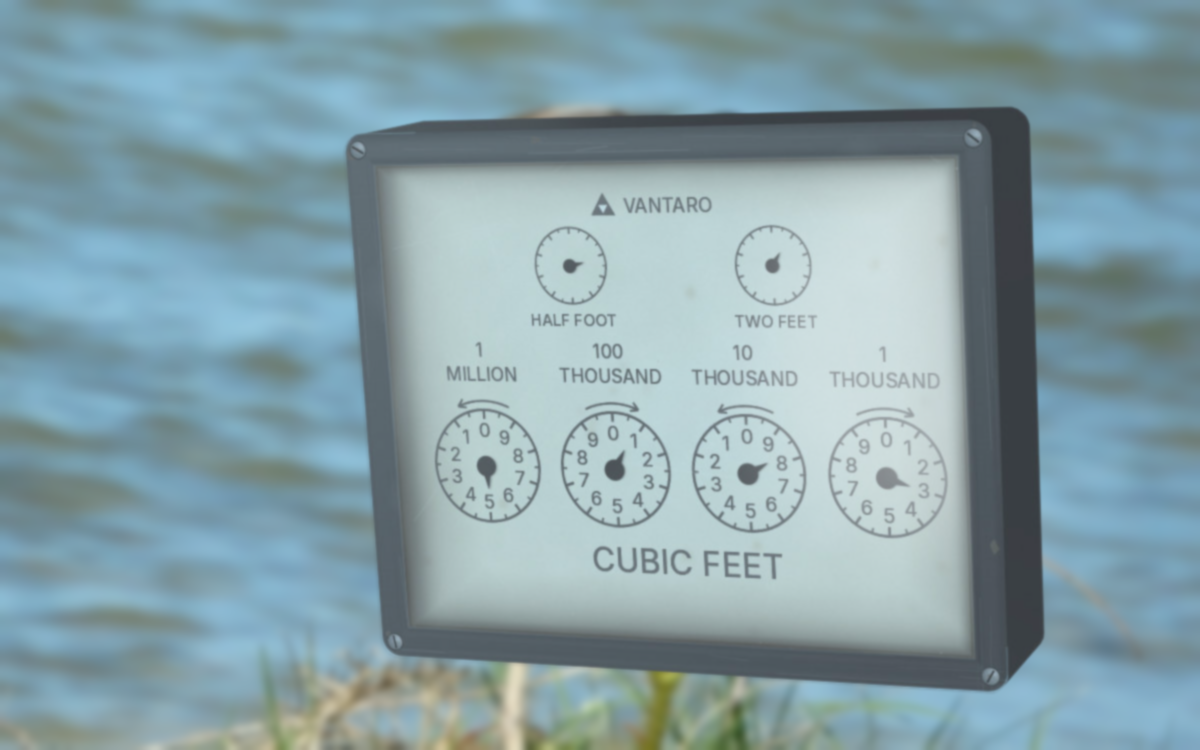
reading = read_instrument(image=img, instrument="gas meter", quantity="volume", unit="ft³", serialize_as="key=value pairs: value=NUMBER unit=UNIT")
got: value=508300 unit=ft³
